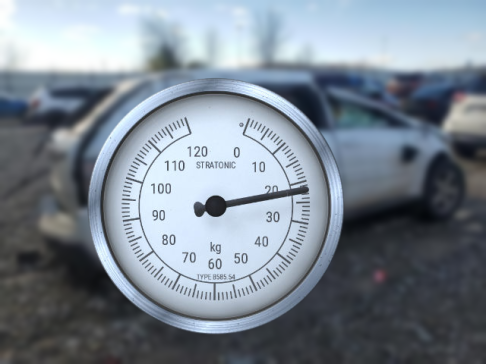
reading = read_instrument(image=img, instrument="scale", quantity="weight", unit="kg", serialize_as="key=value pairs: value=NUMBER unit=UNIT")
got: value=22 unit=kg
